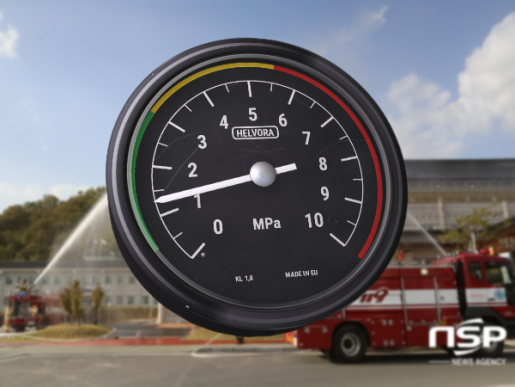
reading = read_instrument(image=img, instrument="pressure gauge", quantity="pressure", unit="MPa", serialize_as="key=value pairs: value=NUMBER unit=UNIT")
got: value=1.25 unit=MPa
